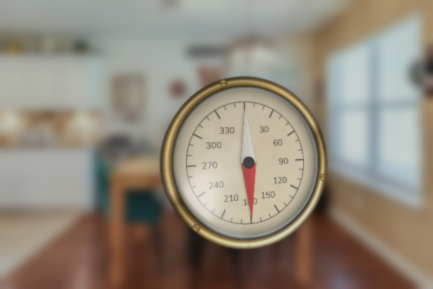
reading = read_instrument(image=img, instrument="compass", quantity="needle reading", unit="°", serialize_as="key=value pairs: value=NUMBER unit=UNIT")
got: value=180 unit=°
